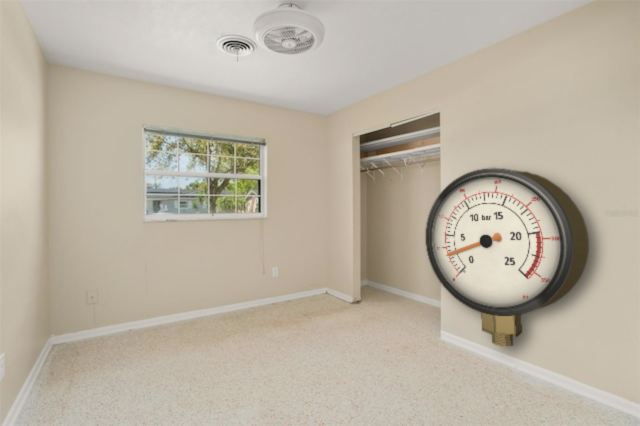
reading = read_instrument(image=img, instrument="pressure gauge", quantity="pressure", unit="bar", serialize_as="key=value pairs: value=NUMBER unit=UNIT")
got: value=2.5 unit=bar
